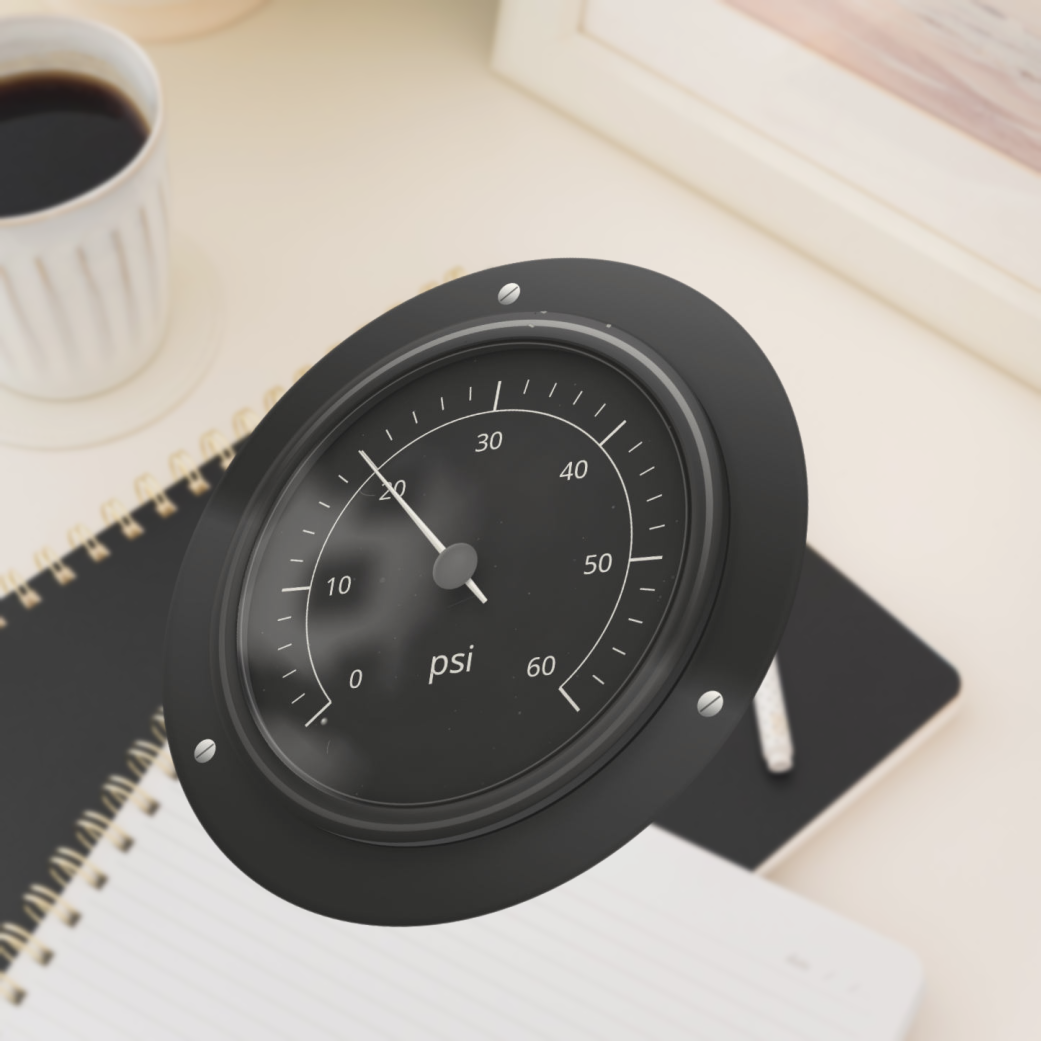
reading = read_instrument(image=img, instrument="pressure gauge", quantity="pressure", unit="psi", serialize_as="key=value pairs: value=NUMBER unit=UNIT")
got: value=20 unit=psi
